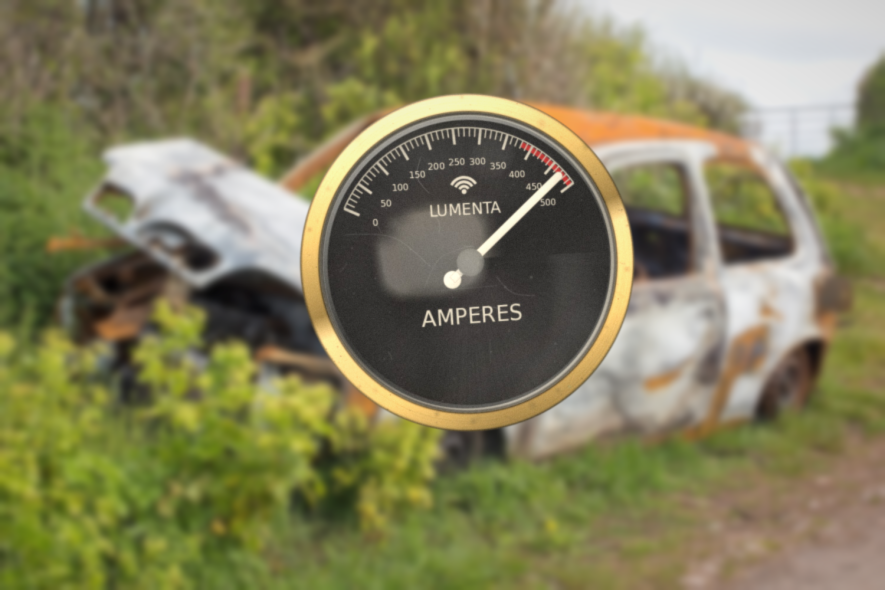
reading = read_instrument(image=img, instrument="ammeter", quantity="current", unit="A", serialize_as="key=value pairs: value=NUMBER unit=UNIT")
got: value=470 unit=A
